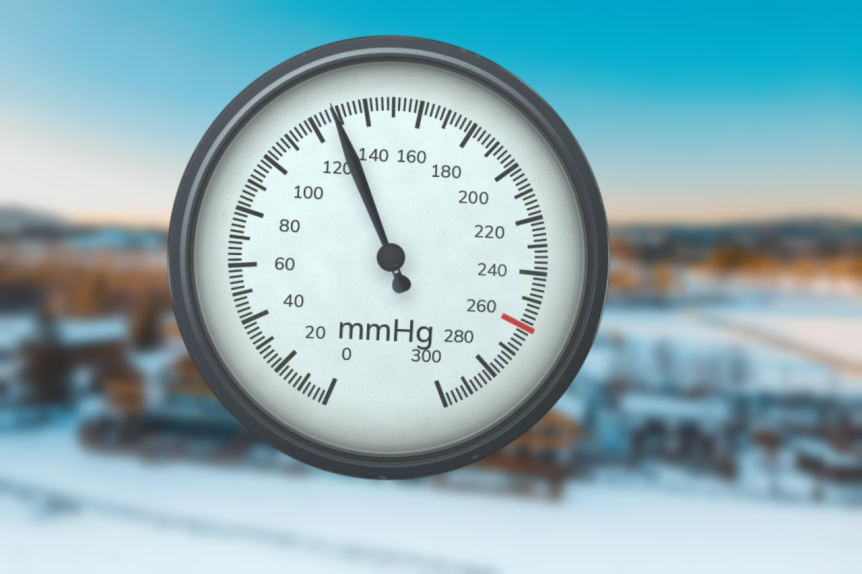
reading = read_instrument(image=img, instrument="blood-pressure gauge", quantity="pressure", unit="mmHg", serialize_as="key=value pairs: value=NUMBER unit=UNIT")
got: value=128 unit=mmHg
